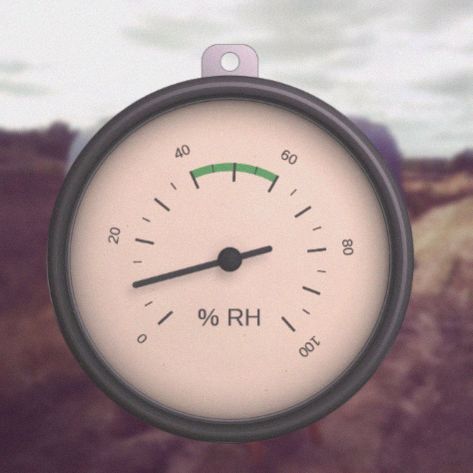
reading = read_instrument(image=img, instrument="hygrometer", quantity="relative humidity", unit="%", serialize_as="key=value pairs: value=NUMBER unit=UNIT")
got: value=10 unit=%
